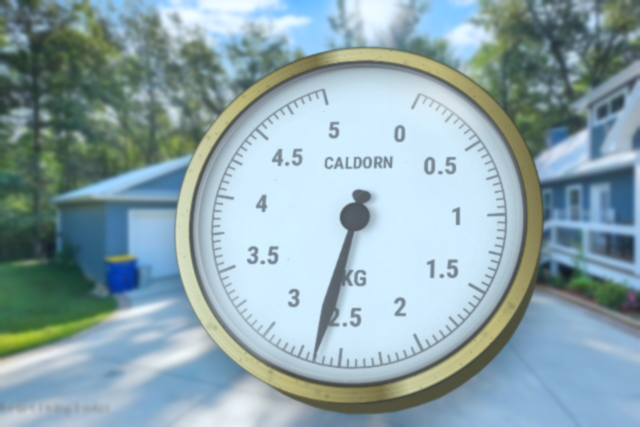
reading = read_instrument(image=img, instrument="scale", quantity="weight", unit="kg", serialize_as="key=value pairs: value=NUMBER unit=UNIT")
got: value=2.65 unit=kg
